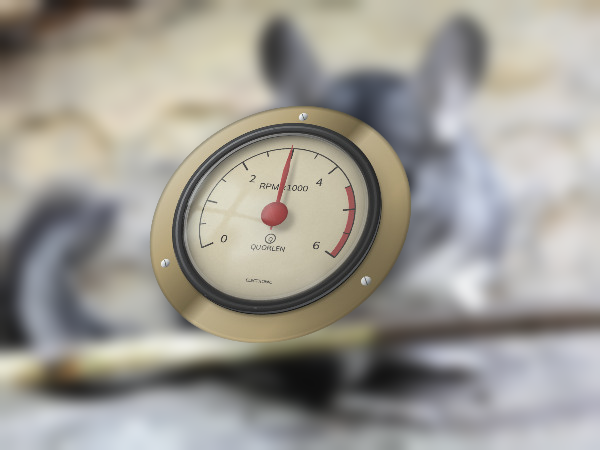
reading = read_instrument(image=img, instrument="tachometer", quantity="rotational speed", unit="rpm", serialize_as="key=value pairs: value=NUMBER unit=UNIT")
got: value=3000 unit=rpm
